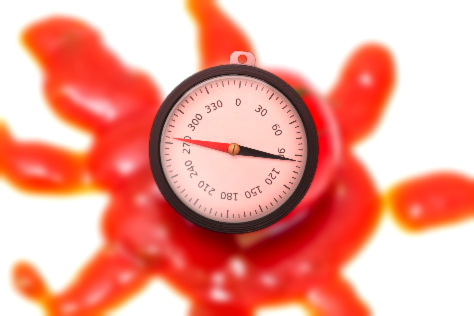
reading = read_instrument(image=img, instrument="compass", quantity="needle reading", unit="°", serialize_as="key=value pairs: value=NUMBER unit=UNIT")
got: value=275 unit=°
